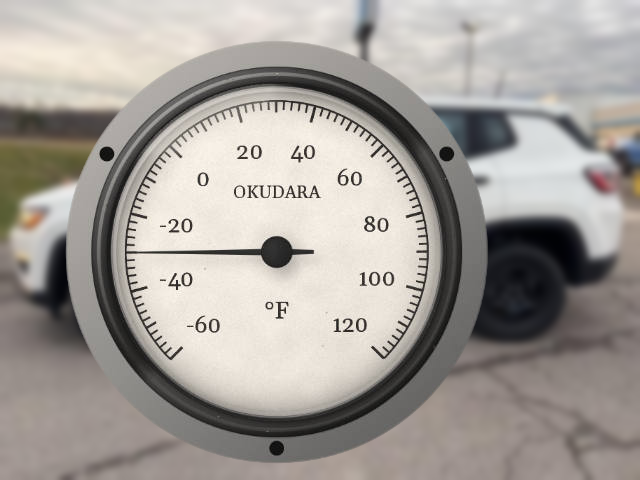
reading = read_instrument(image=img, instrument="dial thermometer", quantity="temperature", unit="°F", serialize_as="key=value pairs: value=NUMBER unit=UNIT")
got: value=-30 unit=°F
